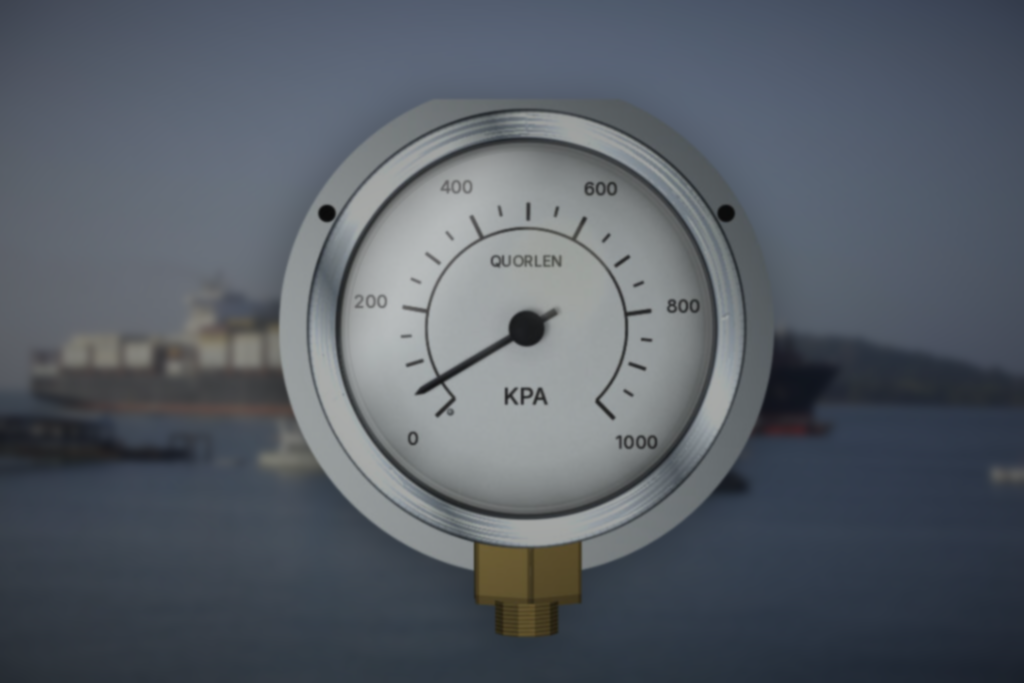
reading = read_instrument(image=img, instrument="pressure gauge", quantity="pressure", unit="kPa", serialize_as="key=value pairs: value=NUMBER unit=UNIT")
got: value=50 unit=kPa
